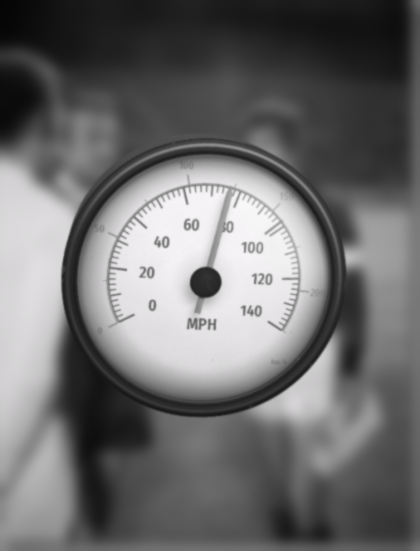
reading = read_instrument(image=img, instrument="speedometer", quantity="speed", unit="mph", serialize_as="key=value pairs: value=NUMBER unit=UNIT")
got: value=76 unit=mph
